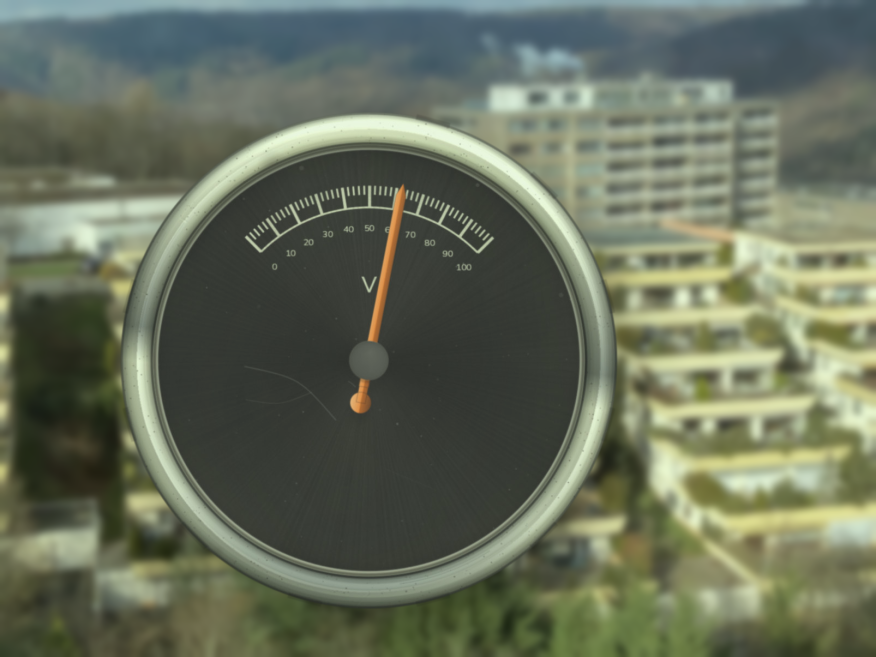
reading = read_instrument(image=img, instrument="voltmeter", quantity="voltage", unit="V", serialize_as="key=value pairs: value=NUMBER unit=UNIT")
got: value=62 unit=V
